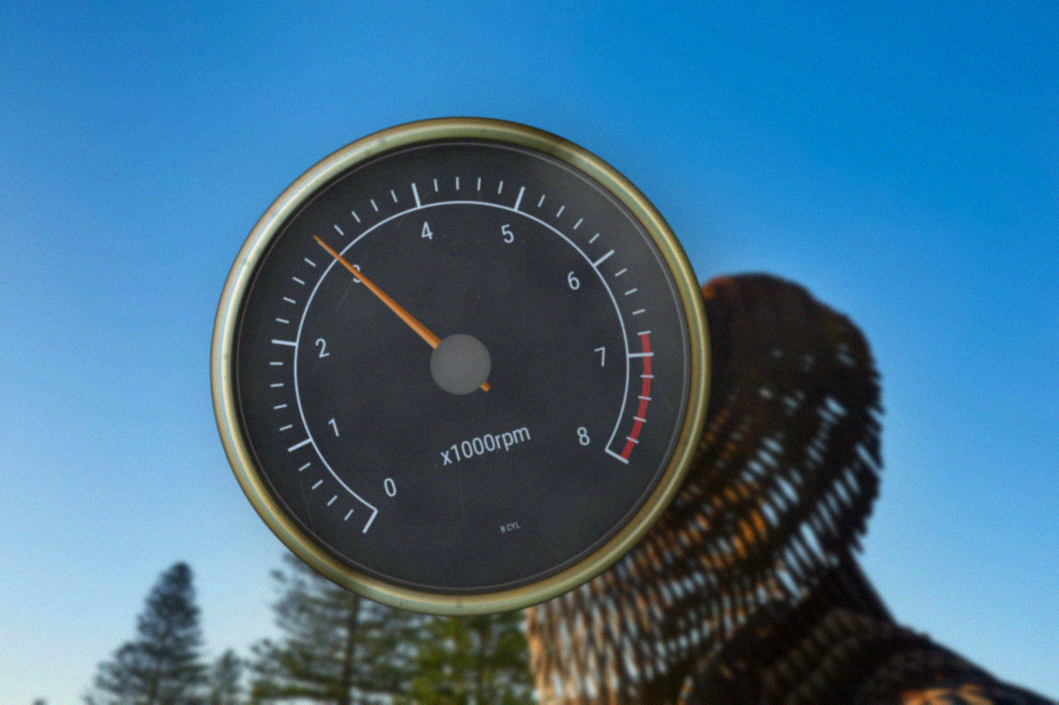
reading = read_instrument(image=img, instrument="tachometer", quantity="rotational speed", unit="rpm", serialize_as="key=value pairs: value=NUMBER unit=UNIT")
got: value=3000 unit=rpm
